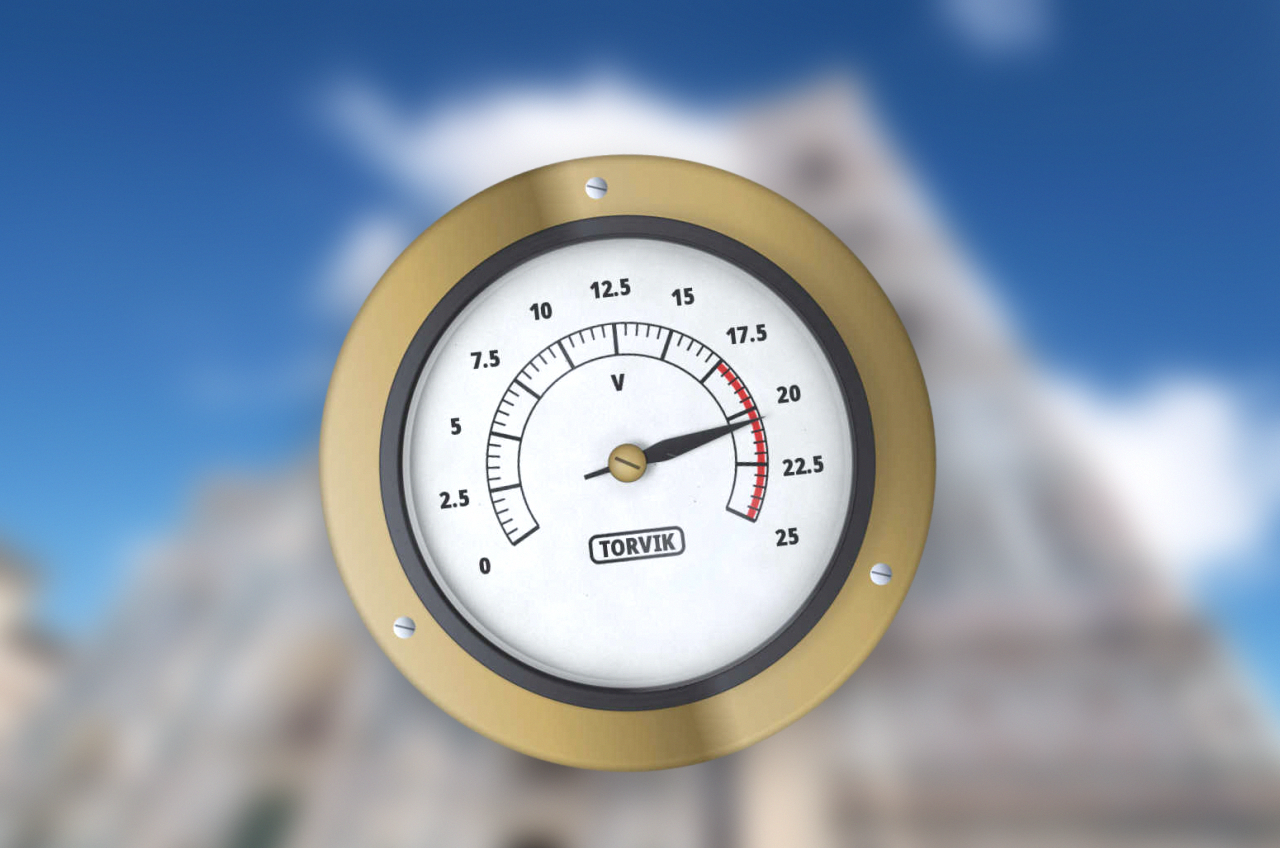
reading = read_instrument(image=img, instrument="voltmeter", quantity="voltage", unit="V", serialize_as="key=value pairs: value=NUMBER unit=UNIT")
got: value=20.5 unit=V
